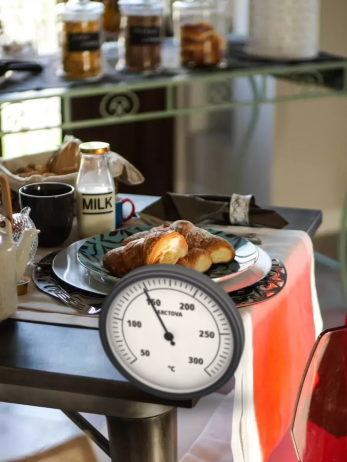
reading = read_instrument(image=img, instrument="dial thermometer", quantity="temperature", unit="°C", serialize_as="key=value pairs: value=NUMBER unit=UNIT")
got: value=150 unit=°C
